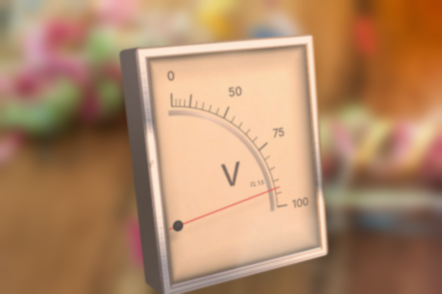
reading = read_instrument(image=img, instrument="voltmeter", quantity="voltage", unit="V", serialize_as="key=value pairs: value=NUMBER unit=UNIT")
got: value=92.5 unit=V
